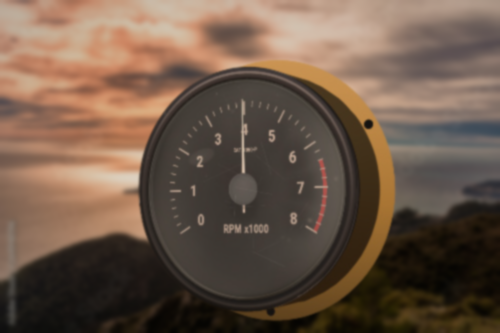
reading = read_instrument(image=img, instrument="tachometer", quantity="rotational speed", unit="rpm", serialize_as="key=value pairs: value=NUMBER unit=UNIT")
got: value=4000 unit=rpm
